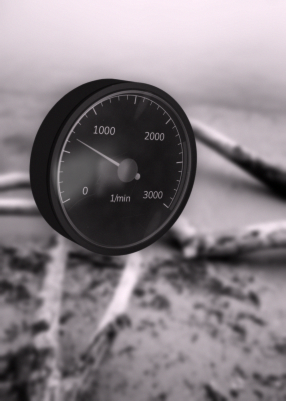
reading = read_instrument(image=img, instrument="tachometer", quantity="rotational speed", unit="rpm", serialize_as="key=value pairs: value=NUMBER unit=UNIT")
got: value=650 unit=rpm
